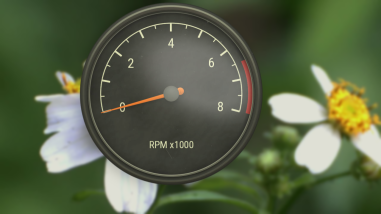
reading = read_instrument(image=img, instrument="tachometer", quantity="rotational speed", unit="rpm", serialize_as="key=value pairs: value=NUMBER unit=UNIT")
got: value=0 unit=rpm
